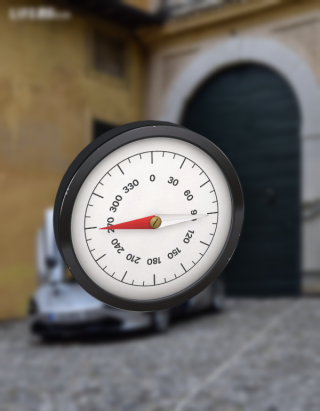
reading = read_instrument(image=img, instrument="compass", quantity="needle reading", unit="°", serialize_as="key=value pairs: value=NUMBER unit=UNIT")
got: value=270 unit=°
